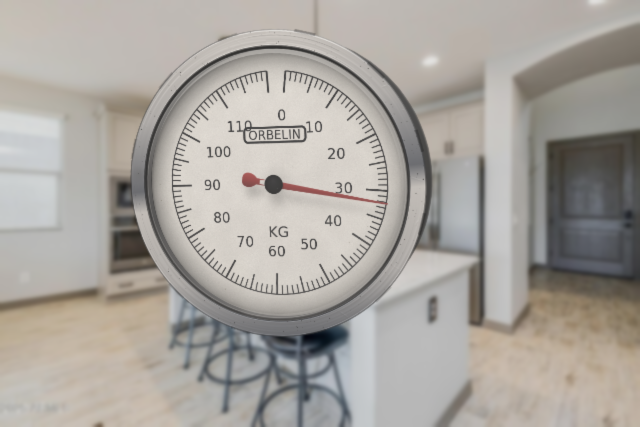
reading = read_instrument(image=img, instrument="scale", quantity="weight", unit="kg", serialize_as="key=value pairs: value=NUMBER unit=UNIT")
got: value=32 unit=kg
